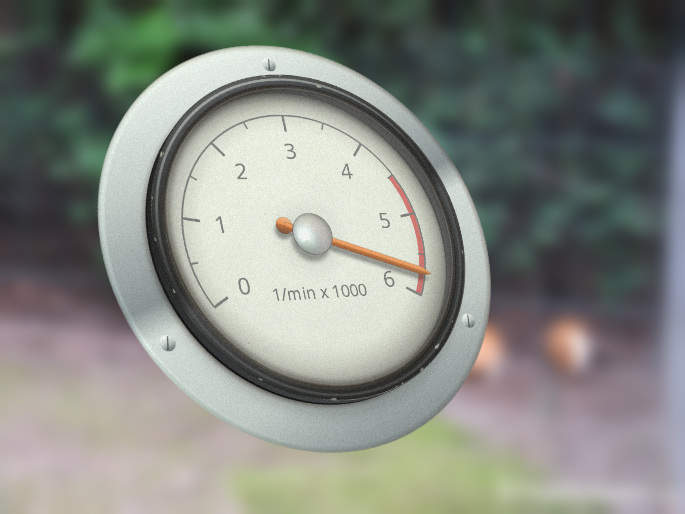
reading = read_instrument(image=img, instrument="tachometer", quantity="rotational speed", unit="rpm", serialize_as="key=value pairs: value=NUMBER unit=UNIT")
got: value=5750 unit=rpm
